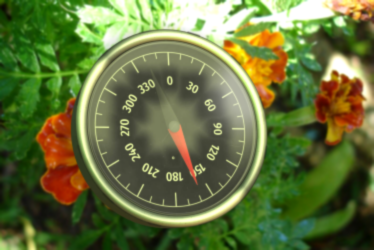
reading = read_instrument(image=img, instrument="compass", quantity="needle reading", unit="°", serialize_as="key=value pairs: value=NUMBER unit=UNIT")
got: value=160 unit=°
